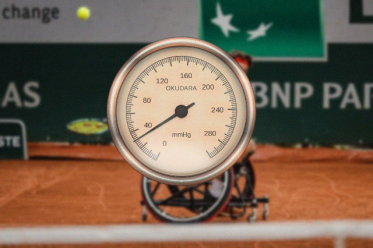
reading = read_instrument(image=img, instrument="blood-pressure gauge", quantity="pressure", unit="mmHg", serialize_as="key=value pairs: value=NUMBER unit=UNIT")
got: value=30 unit=mmHg
